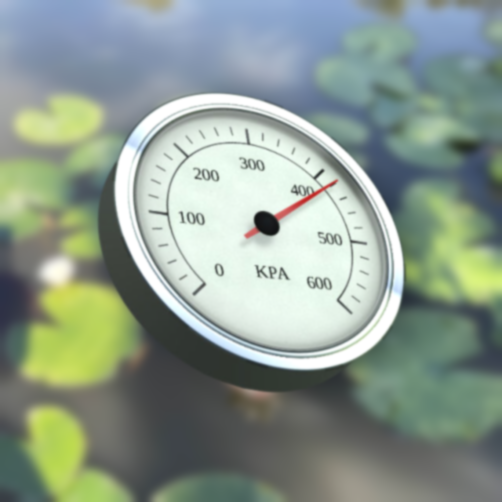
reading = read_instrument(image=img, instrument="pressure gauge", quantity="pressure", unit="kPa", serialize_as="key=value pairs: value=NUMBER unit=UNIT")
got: value=420 unit=kPa
